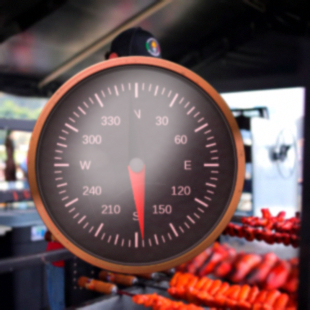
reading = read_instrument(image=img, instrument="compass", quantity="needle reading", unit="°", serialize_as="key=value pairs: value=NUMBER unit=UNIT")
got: value=175 unit=°
